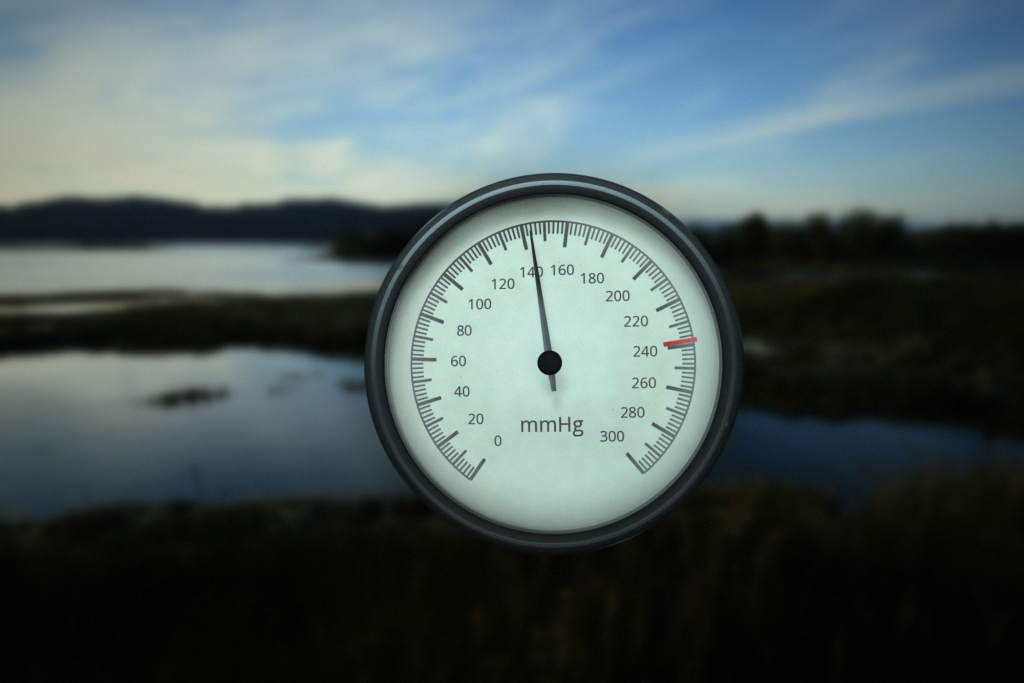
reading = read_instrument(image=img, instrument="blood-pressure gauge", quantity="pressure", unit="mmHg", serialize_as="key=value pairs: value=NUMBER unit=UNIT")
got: value=144 unit=mmHg
